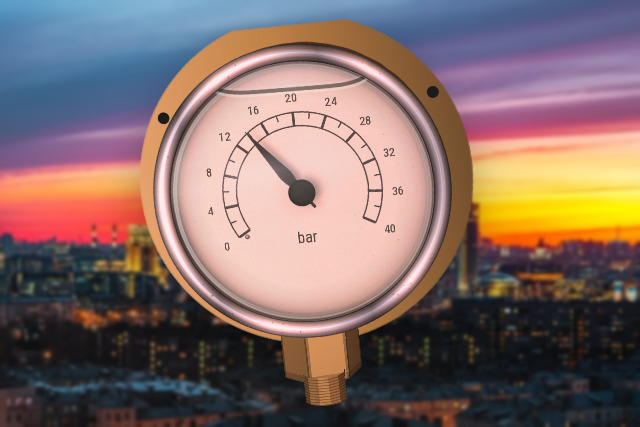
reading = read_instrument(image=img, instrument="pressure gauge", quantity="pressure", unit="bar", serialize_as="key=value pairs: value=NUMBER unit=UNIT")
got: value=14 unit=bar
